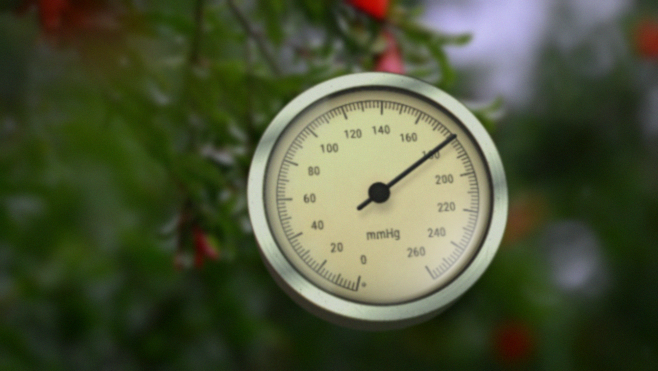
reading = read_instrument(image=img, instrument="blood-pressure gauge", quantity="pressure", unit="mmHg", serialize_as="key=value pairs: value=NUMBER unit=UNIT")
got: value=180 unit=mmHg
